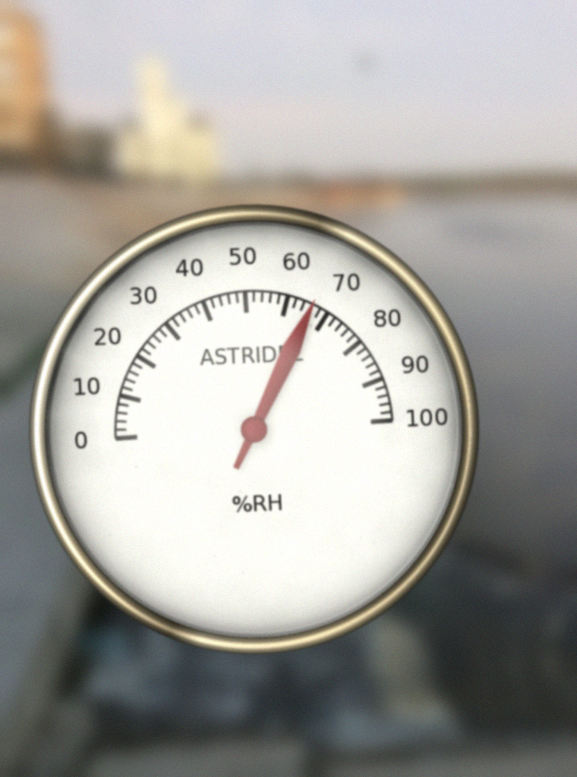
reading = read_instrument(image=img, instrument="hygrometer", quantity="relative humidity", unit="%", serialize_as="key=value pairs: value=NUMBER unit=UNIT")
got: value=66 unit=%
